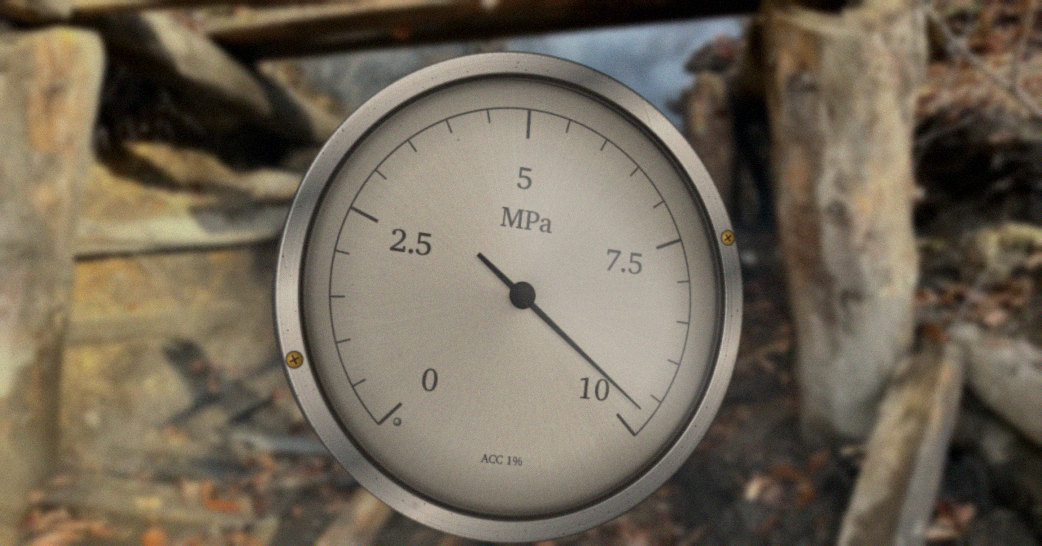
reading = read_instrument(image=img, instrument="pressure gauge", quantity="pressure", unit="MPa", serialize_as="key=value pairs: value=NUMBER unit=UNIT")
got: value=9.75 unit=MPa
